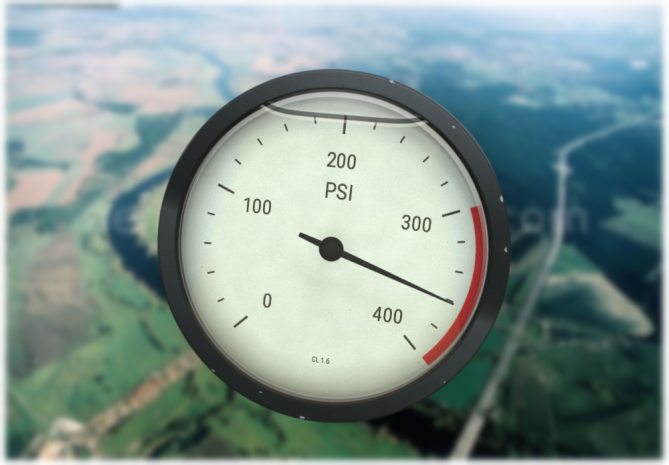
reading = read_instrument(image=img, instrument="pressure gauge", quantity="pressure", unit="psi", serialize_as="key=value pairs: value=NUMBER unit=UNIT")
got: value=360 unit=psi
